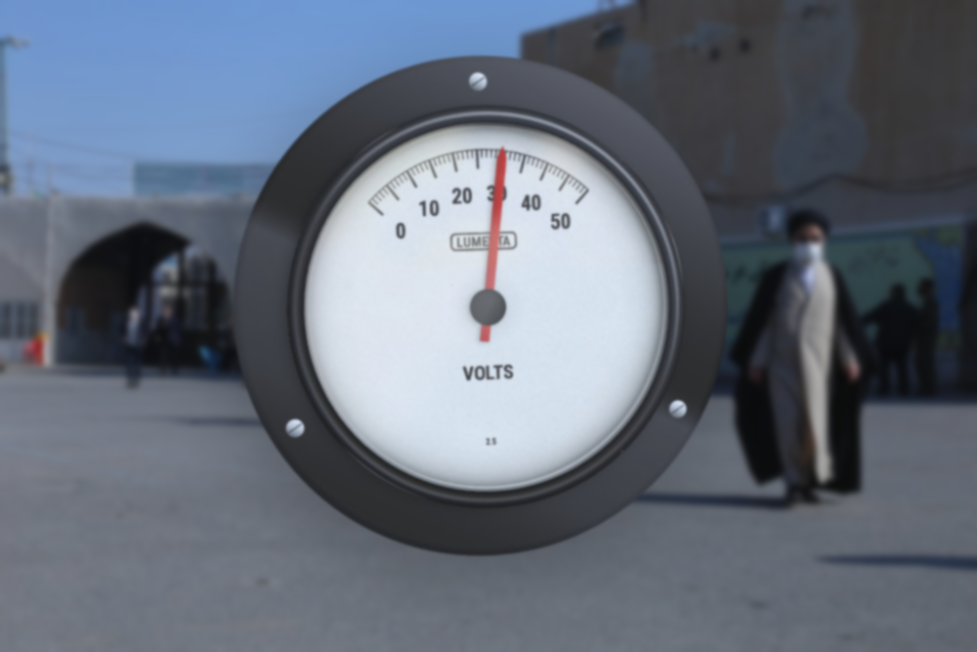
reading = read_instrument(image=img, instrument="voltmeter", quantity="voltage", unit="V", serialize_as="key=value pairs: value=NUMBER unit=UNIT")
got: value=30 unit=V
